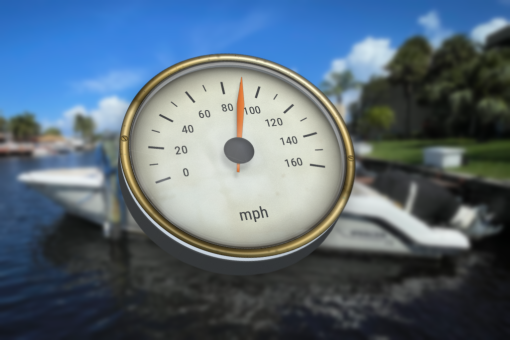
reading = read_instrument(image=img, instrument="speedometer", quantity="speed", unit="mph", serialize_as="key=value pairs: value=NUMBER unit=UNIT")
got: value=90 unit=mph
